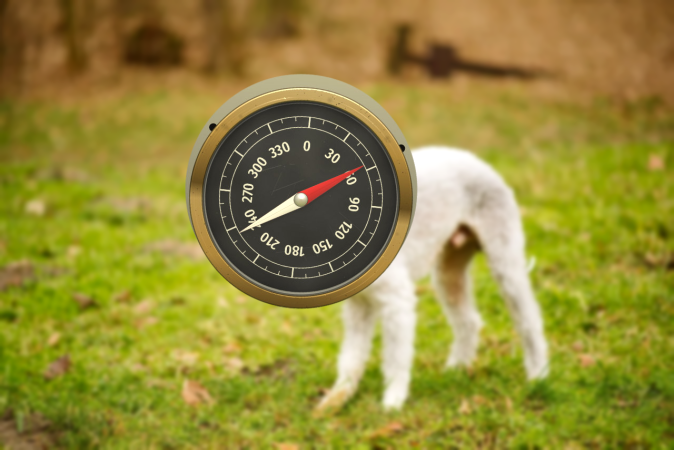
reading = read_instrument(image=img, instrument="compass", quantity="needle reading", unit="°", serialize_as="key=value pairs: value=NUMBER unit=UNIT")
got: value=55 unit=°
